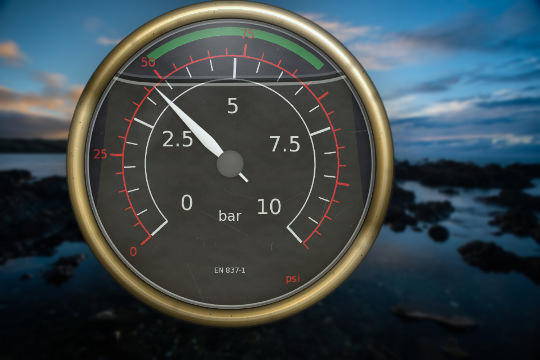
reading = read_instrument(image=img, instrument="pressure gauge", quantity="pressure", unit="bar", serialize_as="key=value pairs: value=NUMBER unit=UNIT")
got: value=3.25 unit=bar
